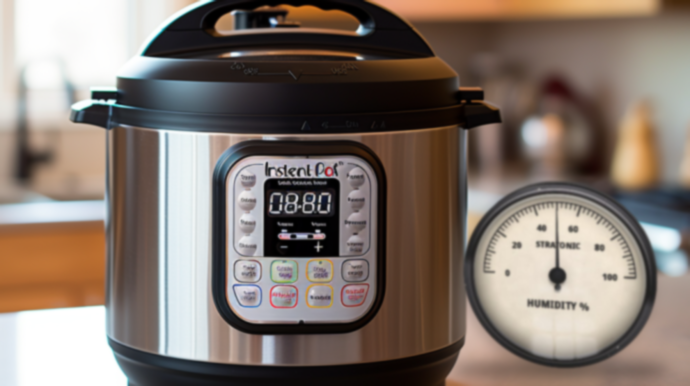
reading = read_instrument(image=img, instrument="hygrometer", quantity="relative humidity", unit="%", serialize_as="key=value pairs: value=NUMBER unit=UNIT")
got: value=50 unit=%
